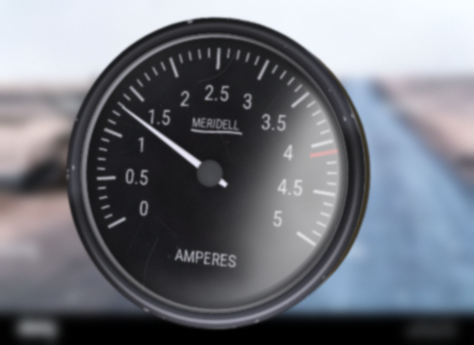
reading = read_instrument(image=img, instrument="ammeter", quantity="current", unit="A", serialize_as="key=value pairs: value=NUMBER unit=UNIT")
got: value=1.3 unit=A
